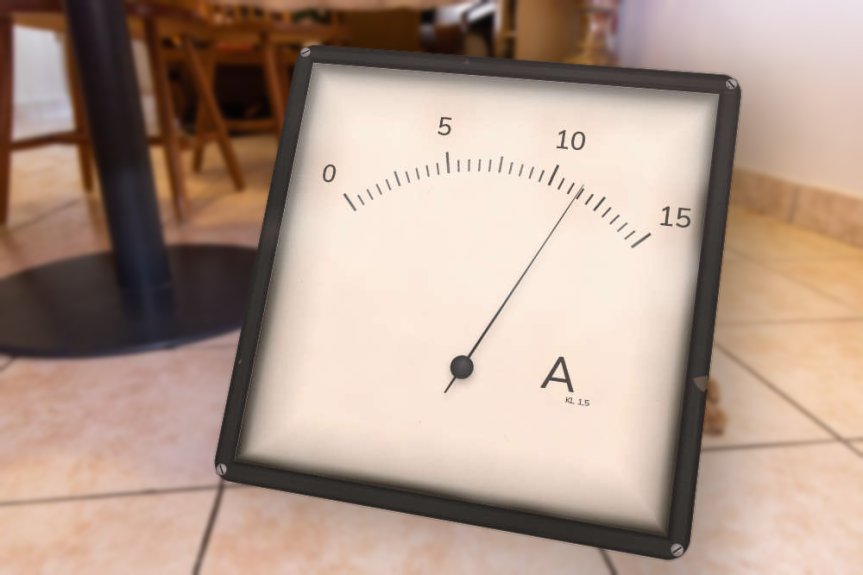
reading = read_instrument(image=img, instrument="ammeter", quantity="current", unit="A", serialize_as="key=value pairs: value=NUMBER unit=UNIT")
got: value=11.5 unit=A
